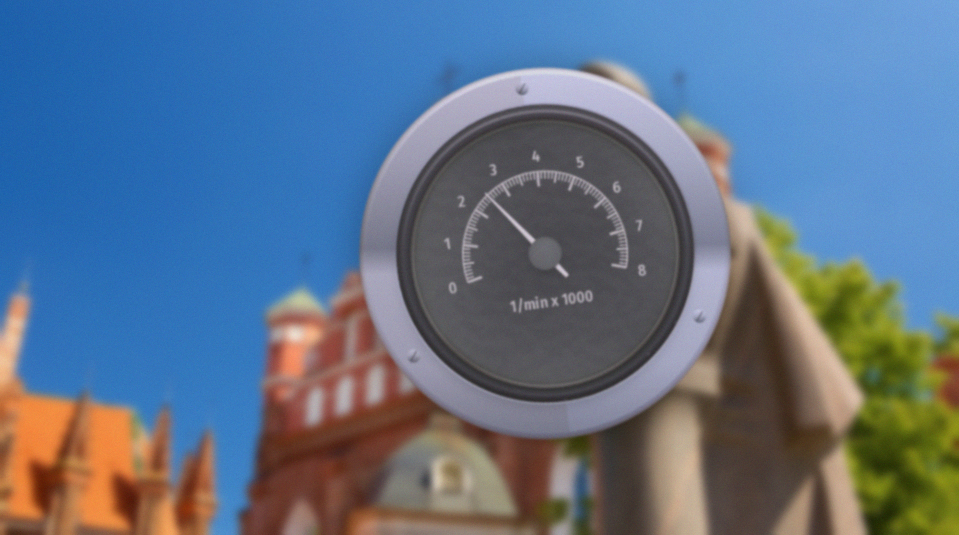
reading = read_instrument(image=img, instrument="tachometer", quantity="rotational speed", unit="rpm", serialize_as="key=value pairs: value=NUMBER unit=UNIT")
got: value=2500 unit=rpm
